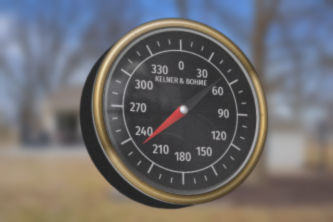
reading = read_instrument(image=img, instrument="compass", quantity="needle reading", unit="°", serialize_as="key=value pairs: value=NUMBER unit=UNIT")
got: value=230 unit=°
